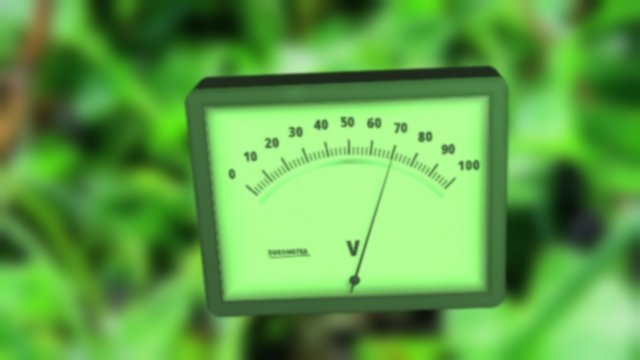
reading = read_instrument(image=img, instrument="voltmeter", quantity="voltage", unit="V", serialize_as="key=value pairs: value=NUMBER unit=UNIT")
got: value=70 unit=V
